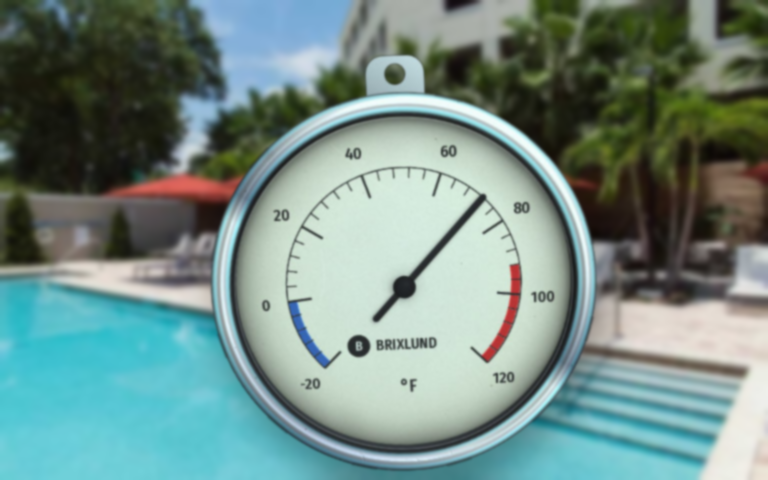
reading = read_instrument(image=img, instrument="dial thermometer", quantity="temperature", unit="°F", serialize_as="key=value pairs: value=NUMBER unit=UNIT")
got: value=72 unit=°F
